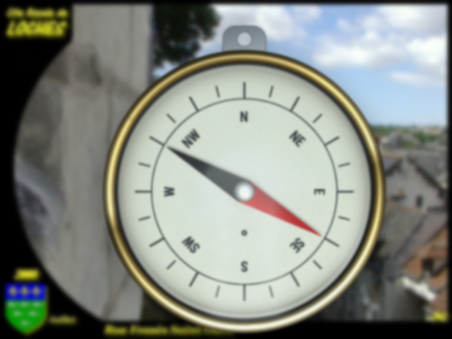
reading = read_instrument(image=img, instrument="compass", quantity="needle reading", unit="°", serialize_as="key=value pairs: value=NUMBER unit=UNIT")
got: value=120 unit=°
